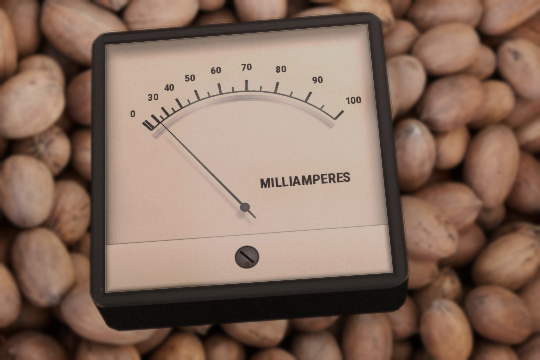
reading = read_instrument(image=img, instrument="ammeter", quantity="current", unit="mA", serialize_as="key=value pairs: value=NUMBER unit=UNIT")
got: value=20 unit=mA
